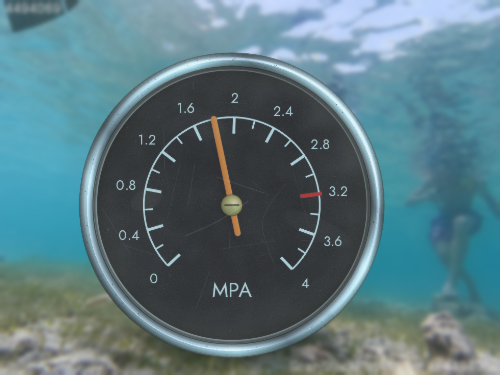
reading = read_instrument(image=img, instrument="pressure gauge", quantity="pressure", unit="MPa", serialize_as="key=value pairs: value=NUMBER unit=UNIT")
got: value=1.8 unit=MPa
